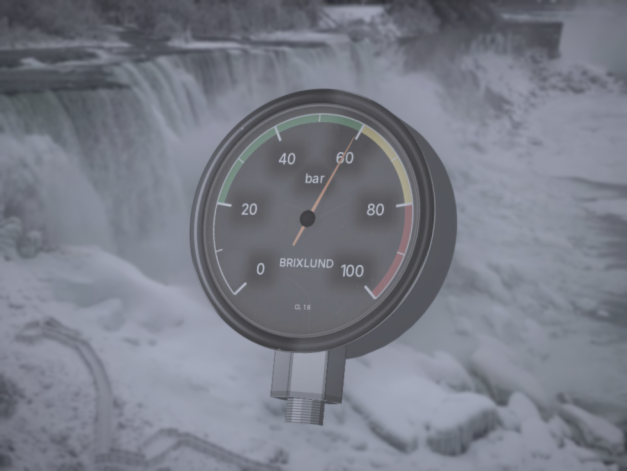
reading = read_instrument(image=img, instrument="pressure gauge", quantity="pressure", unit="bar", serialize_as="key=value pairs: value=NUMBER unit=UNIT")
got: value=60 unit=bar
